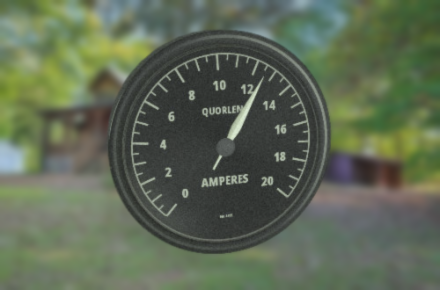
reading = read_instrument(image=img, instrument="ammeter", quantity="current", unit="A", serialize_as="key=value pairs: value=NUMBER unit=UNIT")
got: value=12.5 unit=A
